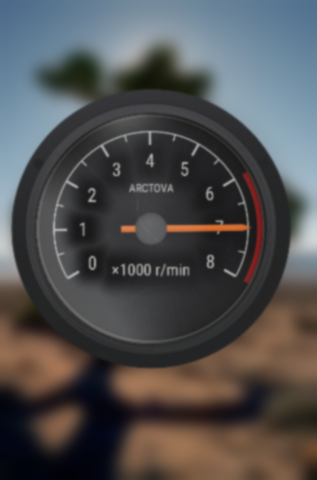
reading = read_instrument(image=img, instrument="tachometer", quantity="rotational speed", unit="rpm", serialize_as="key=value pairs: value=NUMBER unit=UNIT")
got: value=7000 unit=rpm
